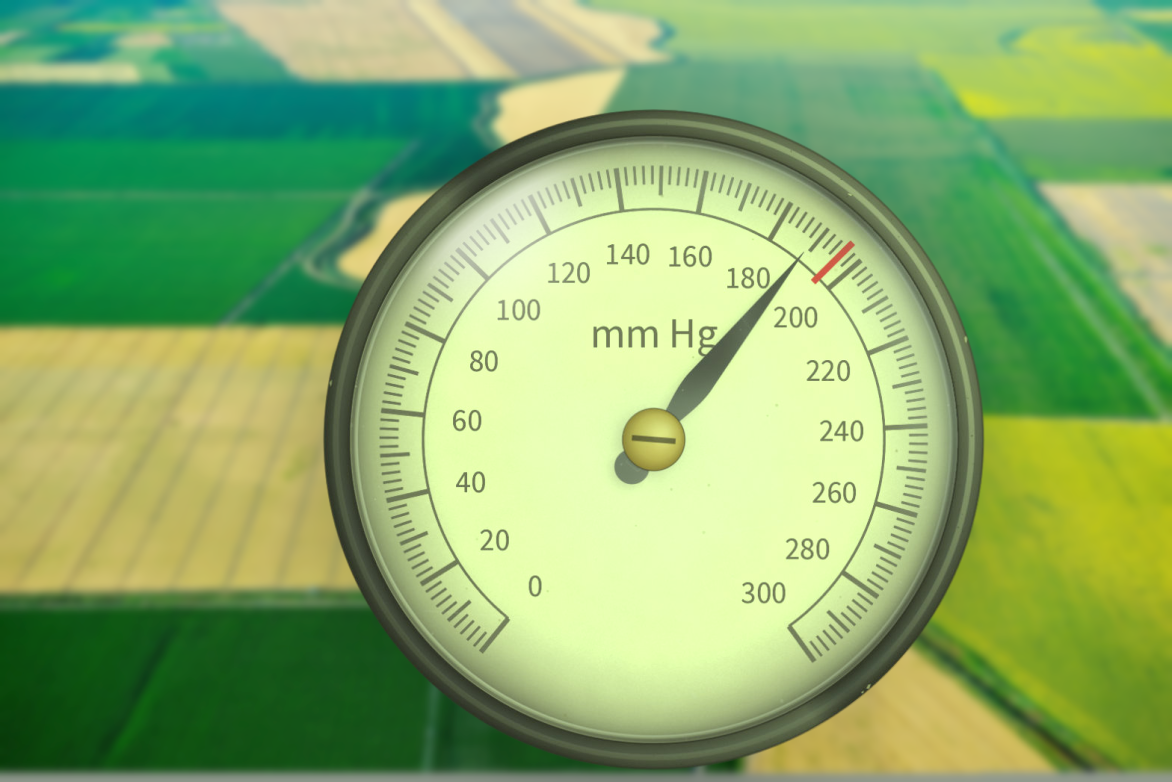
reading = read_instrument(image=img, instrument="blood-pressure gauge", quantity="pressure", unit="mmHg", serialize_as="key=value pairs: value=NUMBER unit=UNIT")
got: value=189 unit=mmHg
